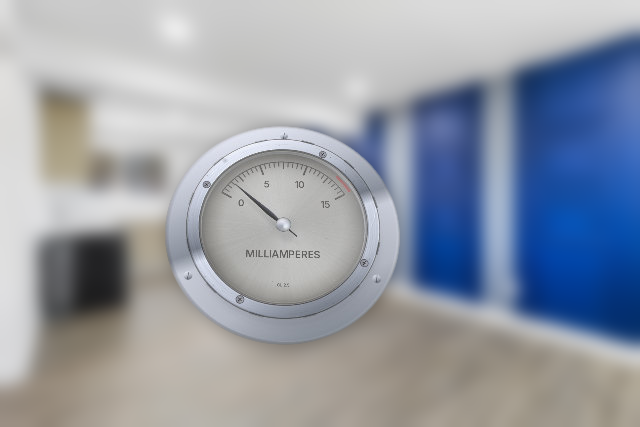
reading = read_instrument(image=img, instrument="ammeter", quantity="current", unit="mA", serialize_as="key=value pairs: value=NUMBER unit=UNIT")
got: value=1.5 unit=mA
